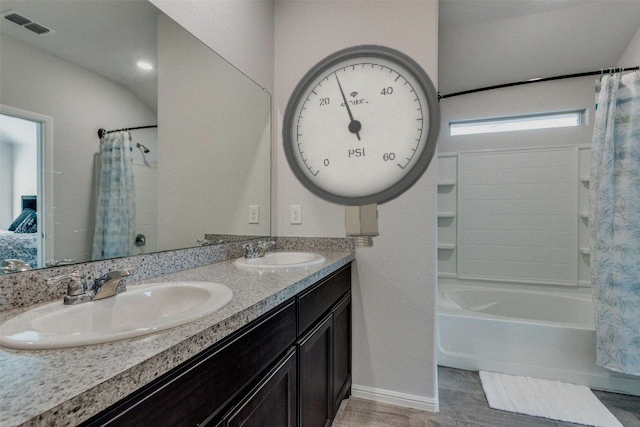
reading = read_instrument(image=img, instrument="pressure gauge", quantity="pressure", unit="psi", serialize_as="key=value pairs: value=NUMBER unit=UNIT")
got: value=26 unit=psi
